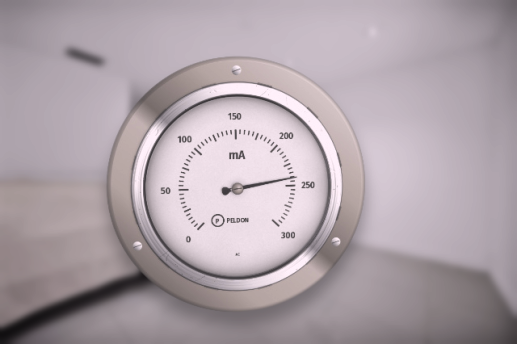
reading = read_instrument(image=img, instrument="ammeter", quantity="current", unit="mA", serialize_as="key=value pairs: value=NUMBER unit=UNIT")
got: value=240 unit=mA
